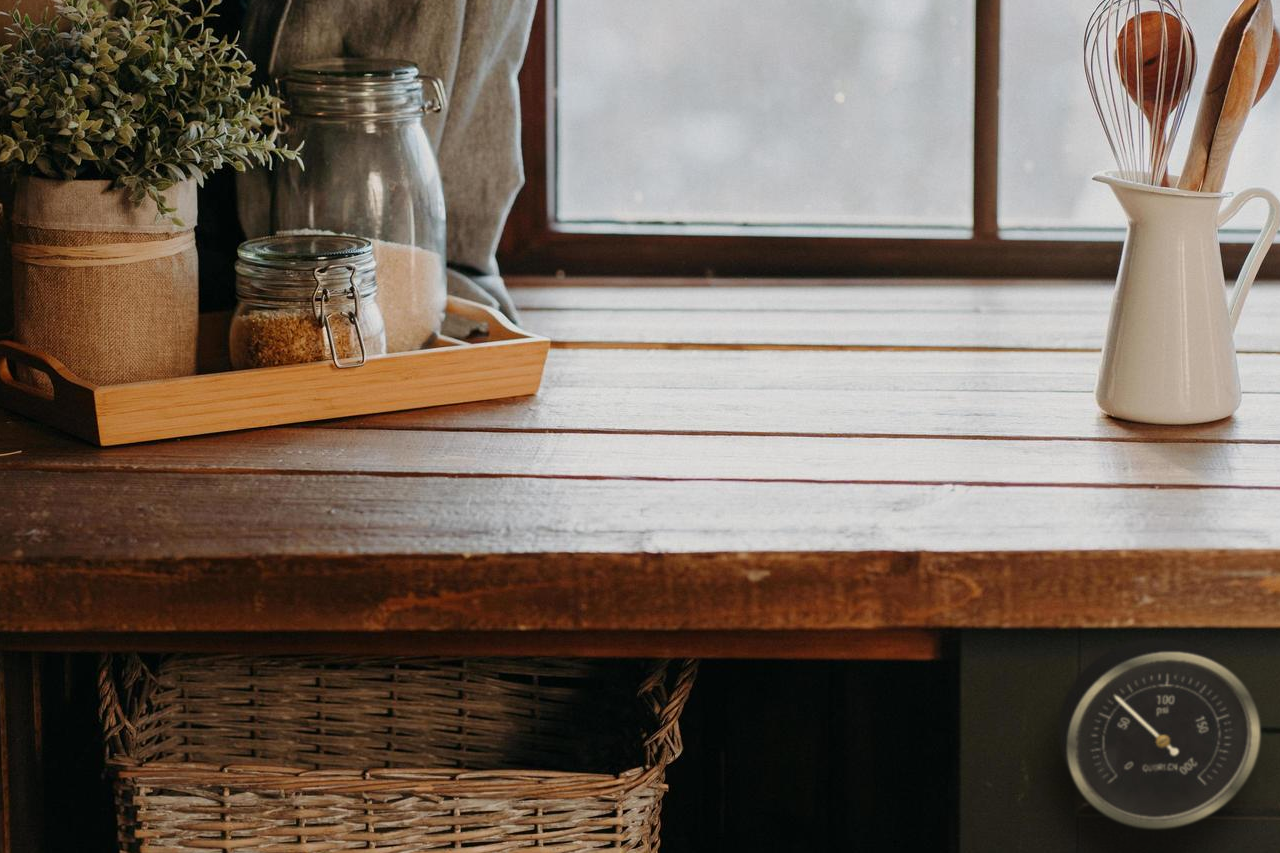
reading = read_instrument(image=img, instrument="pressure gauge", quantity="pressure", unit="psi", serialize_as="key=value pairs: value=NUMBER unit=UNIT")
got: value=65 unit=psi
